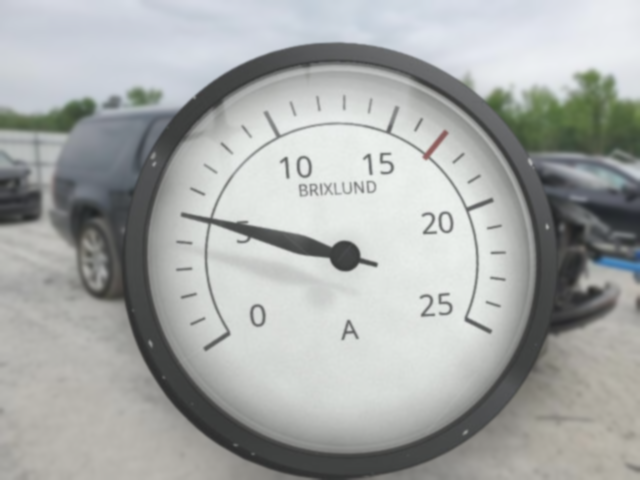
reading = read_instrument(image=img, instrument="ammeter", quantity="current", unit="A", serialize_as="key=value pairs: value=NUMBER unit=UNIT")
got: value=5 unit=A
